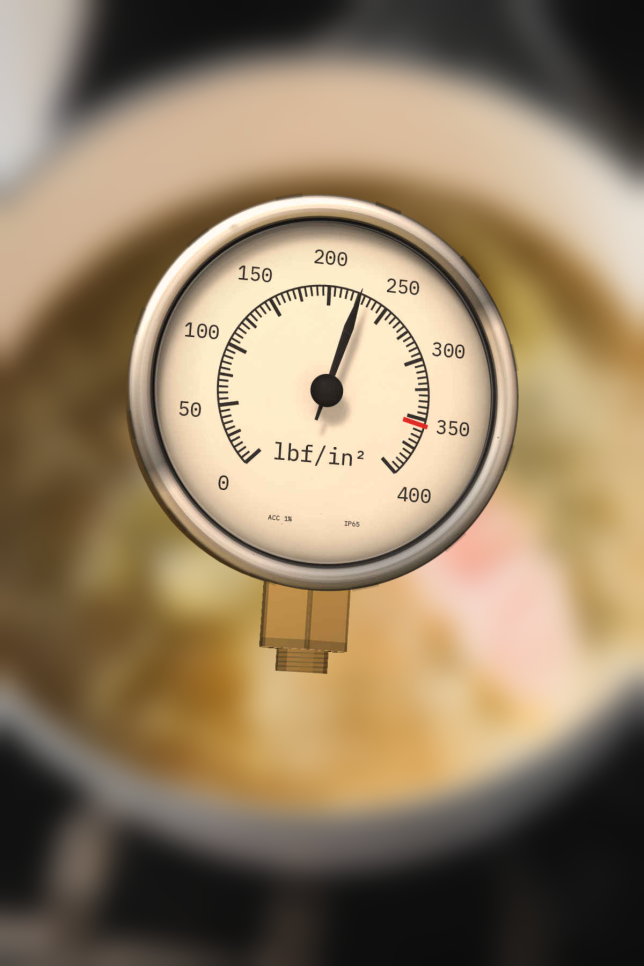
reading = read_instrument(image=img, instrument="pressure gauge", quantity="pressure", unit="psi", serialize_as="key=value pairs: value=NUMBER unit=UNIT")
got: value=225 unit=psi
